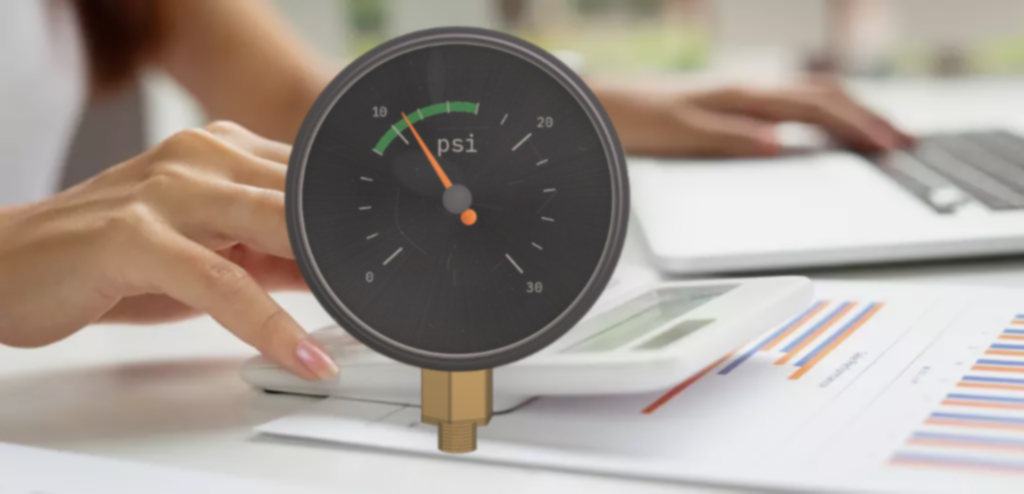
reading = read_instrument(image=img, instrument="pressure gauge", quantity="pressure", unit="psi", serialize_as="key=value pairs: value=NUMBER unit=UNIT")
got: value=11 unit=psi
